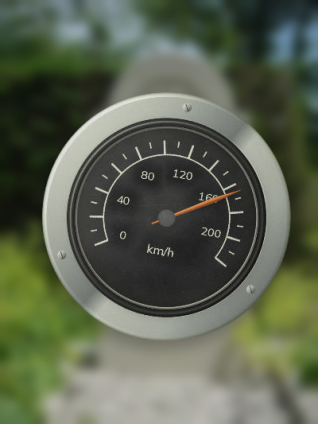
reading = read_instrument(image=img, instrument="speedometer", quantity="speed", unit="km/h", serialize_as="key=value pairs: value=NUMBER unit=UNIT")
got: value=165 unit=km/h
